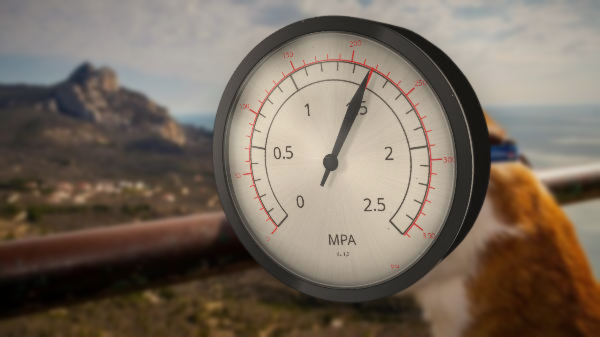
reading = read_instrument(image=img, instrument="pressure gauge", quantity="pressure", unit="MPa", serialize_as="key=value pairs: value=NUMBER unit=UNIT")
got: value=1.5 unit=MPa
